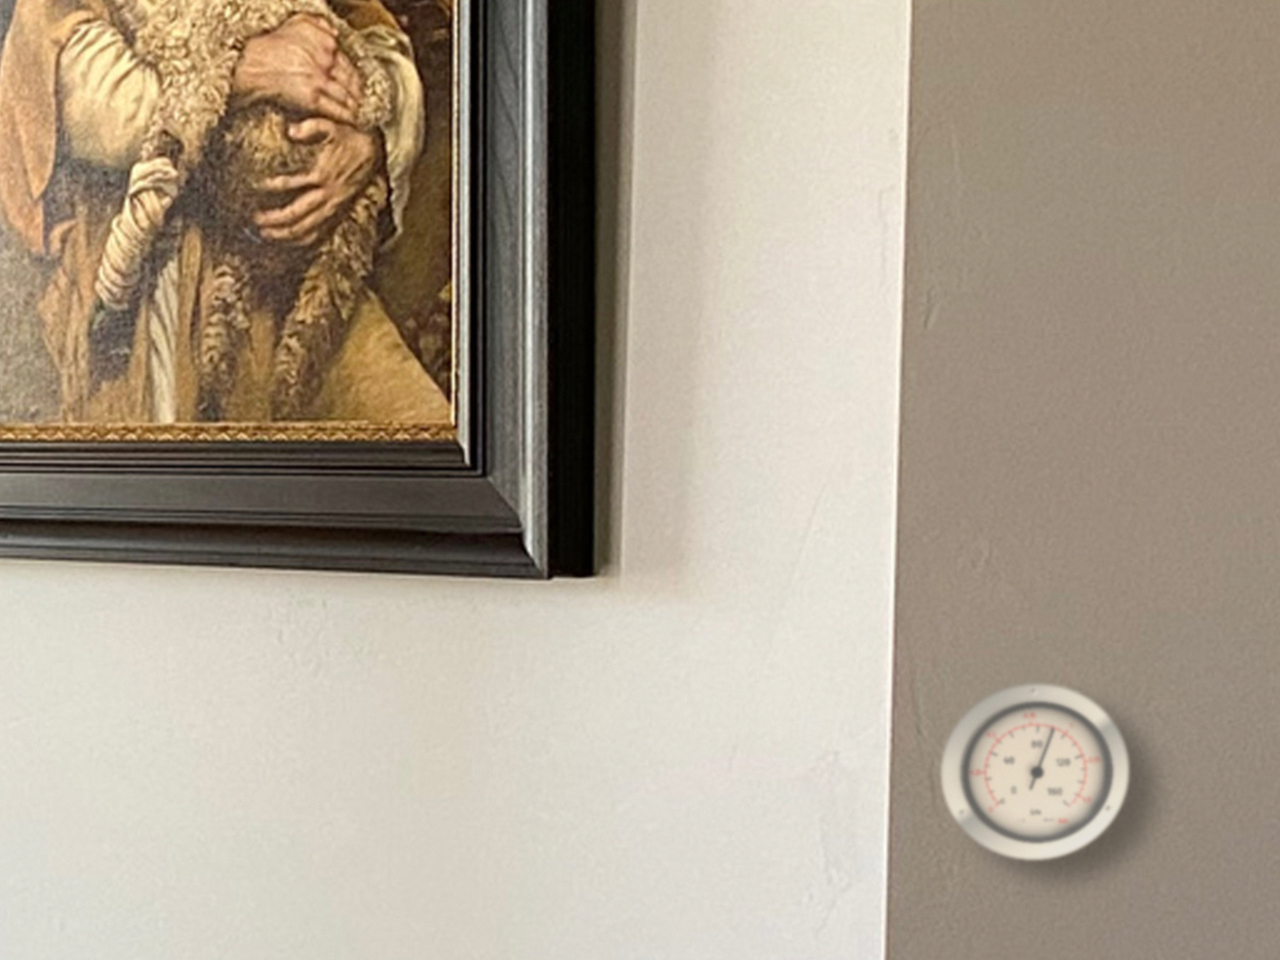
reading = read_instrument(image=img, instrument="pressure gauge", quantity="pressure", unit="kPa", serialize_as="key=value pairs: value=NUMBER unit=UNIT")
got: value=90 unit=kPa
